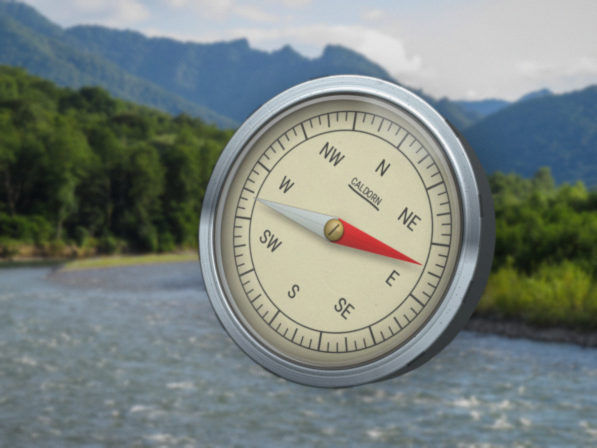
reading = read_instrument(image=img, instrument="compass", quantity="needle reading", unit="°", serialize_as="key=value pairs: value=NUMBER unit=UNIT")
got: value=72.5 unit=°
